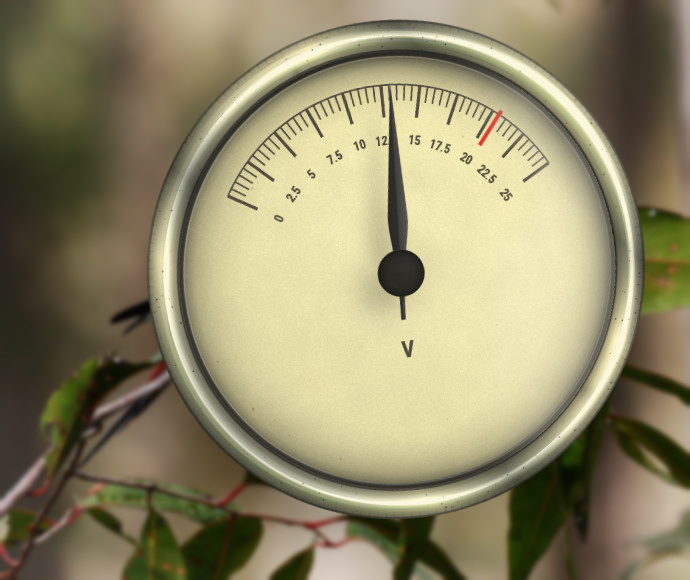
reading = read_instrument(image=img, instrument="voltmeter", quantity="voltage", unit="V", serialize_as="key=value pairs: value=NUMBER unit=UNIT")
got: value=13 unit=V
